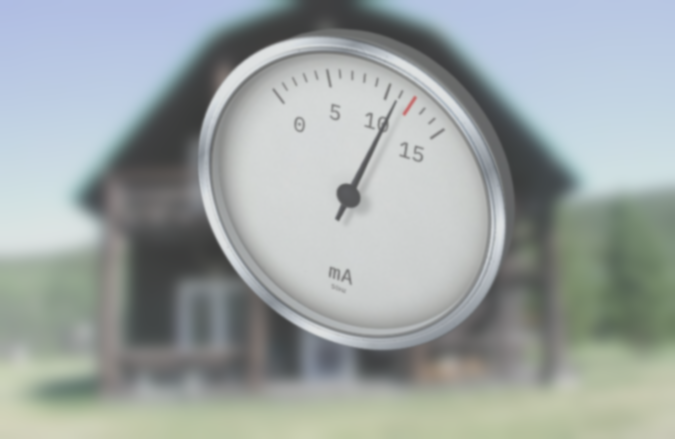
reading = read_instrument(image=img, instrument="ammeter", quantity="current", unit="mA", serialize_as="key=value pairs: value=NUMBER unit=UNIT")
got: value=11 unit=mA
